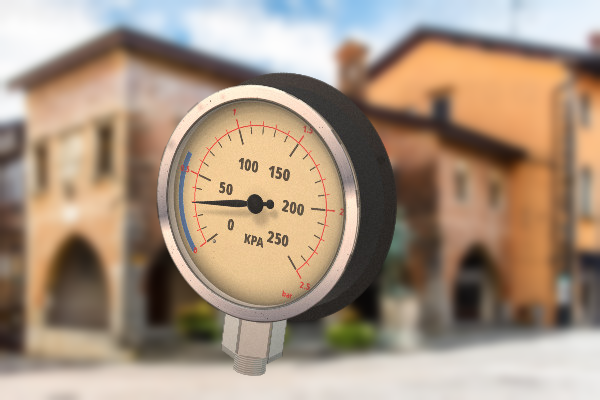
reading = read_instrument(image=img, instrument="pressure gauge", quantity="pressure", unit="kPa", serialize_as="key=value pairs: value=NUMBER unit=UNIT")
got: value=30 unit=kPa
